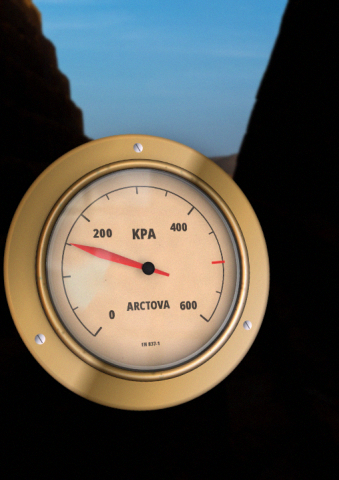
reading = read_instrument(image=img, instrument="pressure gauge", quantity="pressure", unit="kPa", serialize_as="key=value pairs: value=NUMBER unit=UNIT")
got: value=150 unit=kPa
